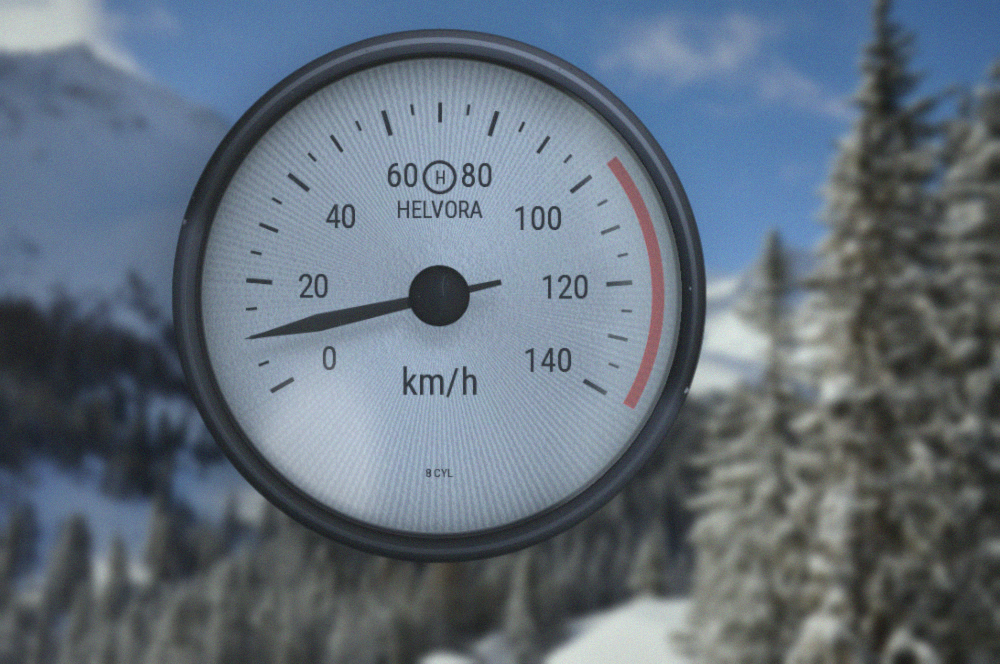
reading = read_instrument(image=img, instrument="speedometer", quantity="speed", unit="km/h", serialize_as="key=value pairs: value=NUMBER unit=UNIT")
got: value=10 unit=km/h
